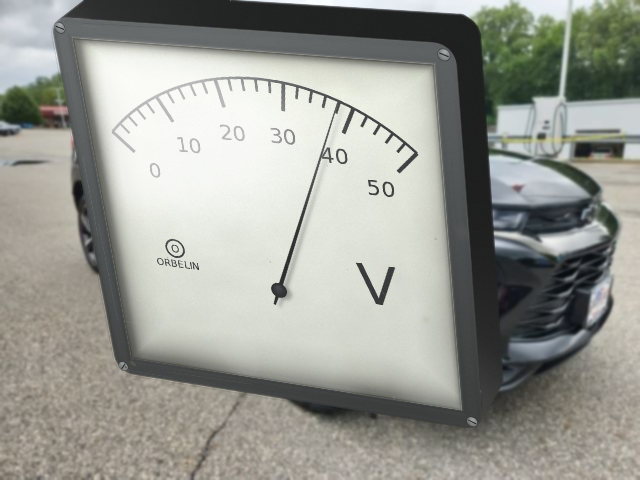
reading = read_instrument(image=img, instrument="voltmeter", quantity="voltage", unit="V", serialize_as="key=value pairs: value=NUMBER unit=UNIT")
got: value=38 unit=V
